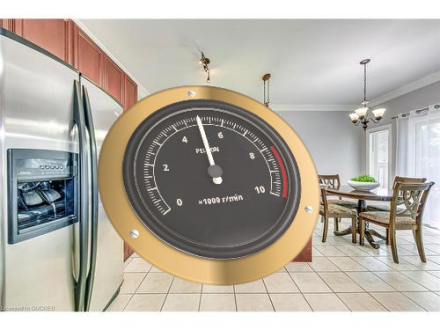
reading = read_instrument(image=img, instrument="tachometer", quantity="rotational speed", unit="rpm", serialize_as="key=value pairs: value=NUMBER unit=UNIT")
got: value=5000 unit=rpm
